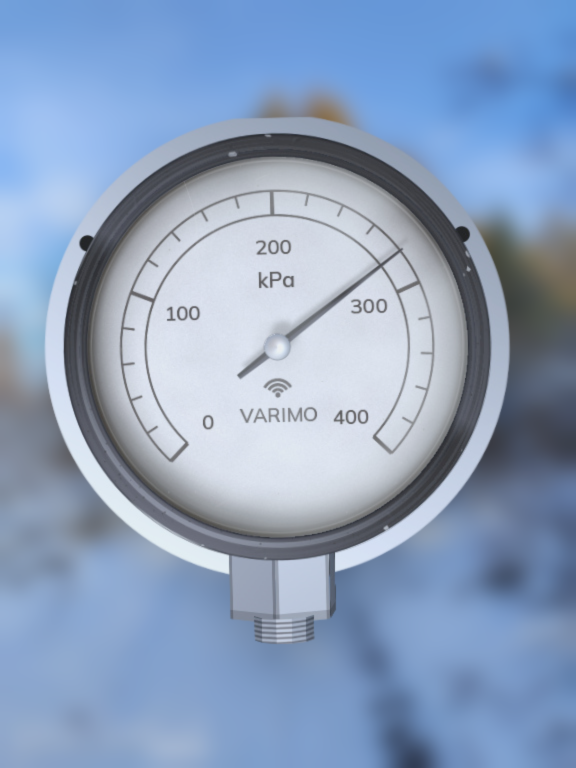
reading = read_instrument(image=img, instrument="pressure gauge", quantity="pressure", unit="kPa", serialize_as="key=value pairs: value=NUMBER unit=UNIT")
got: value=280 unit=kPa
